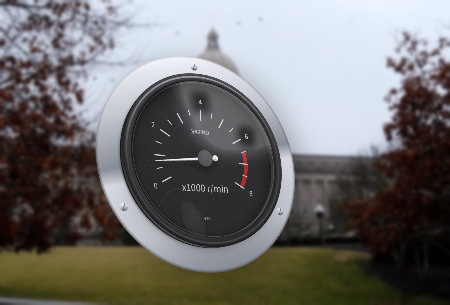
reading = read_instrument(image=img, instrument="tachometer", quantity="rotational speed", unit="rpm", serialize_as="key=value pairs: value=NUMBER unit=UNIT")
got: value=750 unit=rpm
